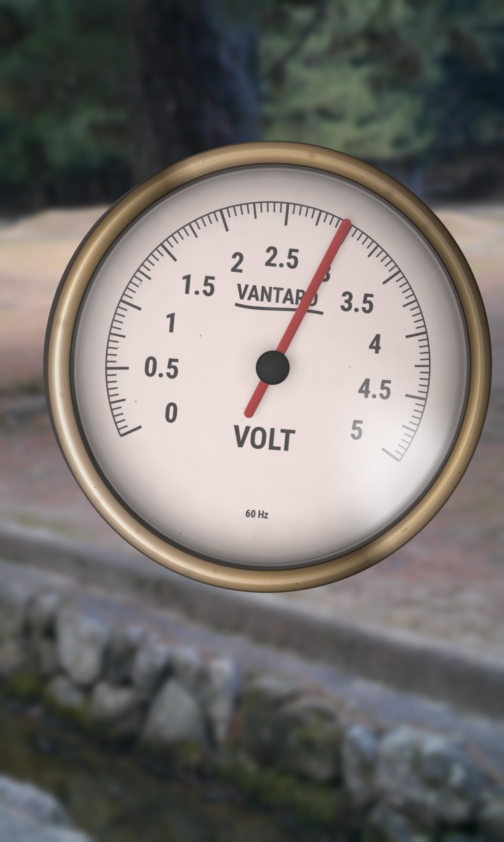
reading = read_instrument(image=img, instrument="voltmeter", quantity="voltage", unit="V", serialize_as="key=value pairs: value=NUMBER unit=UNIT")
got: value=2.95 unit=V
